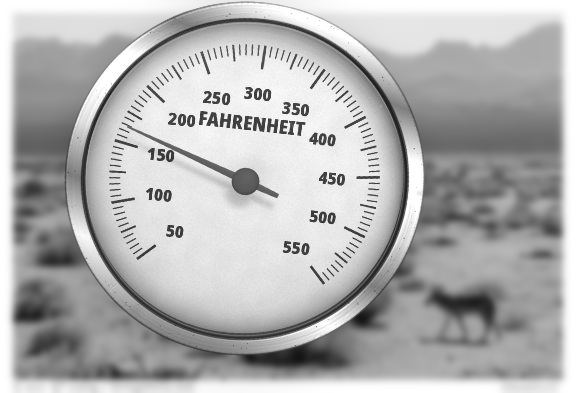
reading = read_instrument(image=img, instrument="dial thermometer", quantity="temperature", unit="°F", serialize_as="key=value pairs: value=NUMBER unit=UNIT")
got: value=165 unit=°F
